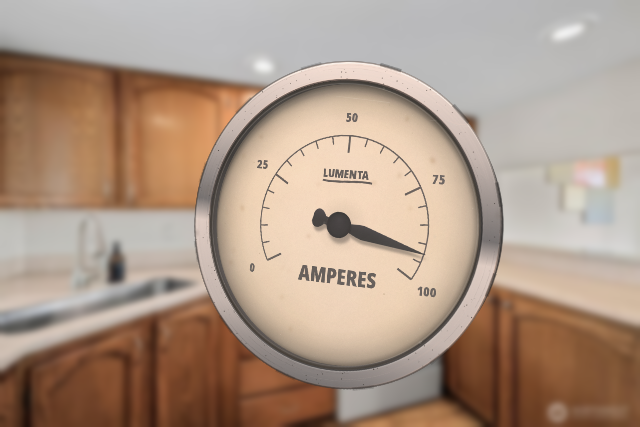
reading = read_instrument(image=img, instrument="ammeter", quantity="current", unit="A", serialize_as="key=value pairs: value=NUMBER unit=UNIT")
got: value=92.5 unit=A
